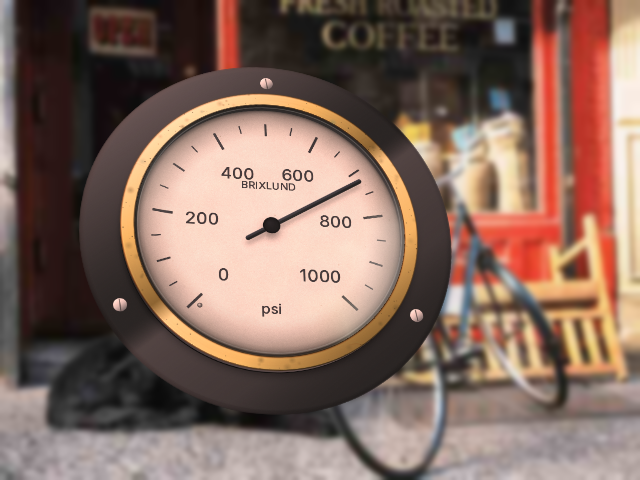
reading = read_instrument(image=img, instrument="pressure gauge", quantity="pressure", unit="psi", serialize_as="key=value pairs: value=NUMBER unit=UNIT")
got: value=725 unit=psi
